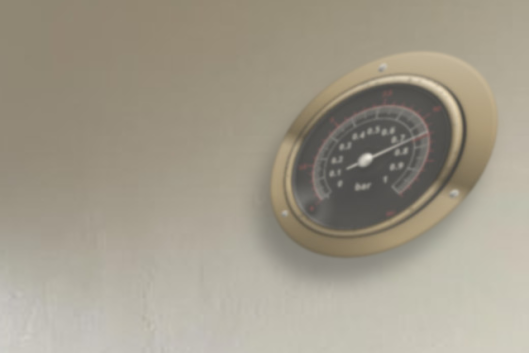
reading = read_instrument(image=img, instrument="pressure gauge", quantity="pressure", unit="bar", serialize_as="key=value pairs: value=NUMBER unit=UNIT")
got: value=0.75 unit=bar
